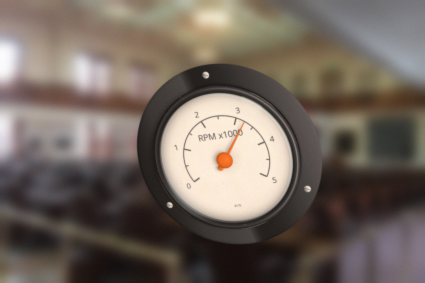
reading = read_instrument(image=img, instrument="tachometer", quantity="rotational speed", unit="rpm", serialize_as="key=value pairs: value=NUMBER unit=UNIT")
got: value=3250 unit=rpm
